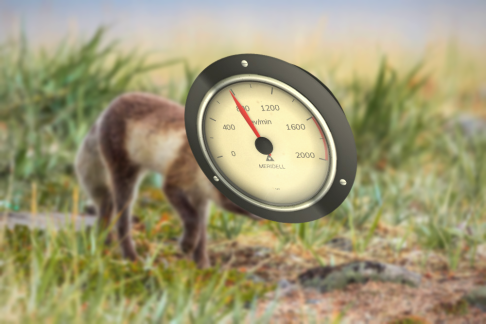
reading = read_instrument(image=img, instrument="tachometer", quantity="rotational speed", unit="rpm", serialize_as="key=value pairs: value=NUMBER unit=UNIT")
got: value=800 unit=rpm
